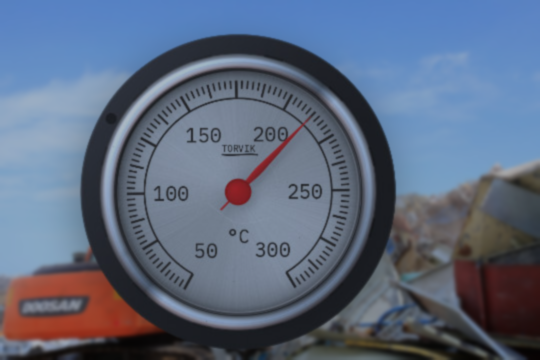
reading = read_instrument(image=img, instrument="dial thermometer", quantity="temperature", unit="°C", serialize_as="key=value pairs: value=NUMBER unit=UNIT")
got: value=212.5 unit=°C
